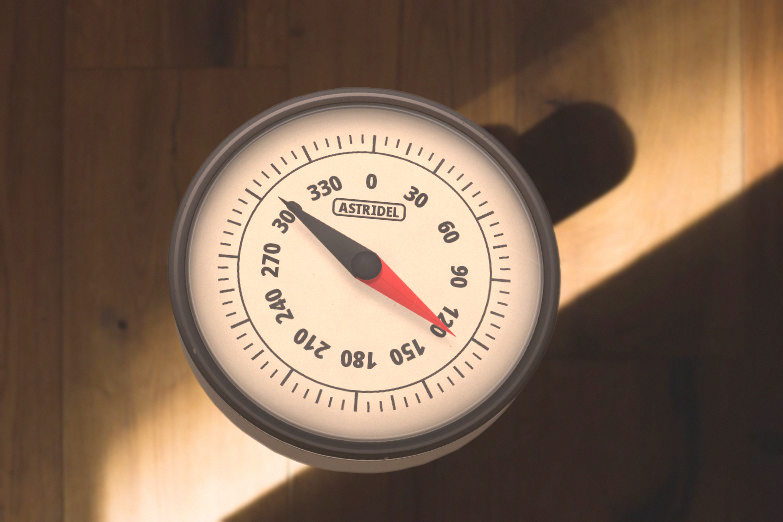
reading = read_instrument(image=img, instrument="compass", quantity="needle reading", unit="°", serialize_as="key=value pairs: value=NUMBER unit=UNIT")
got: value=125 unit=°
